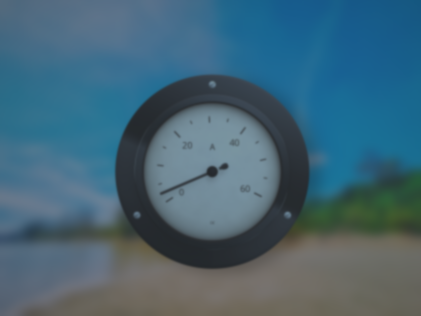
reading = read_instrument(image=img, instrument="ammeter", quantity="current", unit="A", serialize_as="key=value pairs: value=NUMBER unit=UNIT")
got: value=2.5 unit=A
